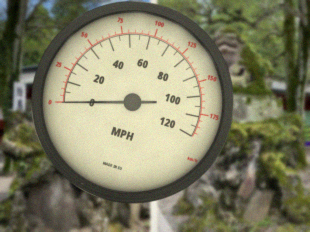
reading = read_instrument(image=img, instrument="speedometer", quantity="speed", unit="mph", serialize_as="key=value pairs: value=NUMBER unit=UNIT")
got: value=0 unit=mph
